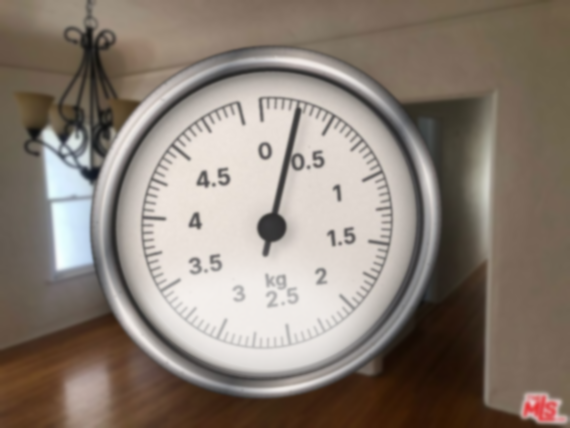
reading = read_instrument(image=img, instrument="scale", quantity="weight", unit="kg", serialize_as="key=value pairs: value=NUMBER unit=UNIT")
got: value=0.25 unit=kg
